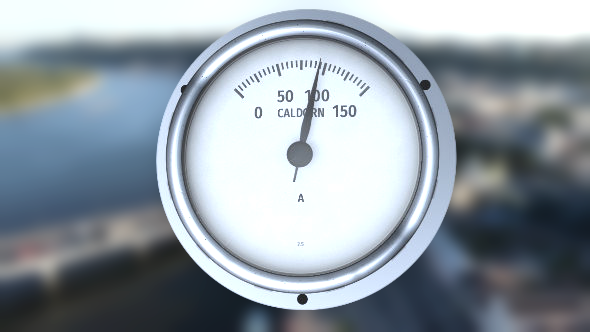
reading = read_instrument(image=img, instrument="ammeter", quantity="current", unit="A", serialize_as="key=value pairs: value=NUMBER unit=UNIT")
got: value=95 unit=A
